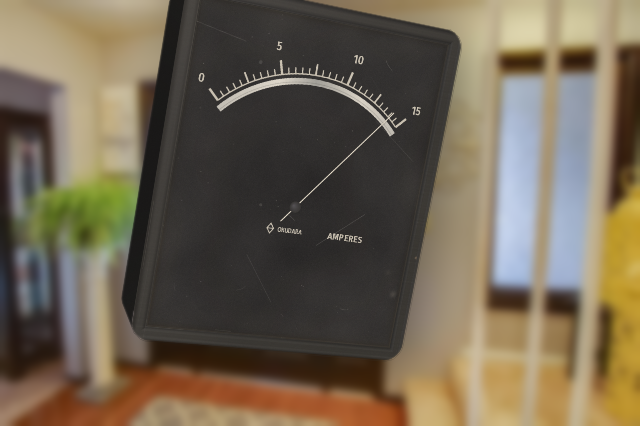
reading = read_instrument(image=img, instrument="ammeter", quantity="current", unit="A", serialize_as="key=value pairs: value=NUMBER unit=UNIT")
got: value=14 unit=A
